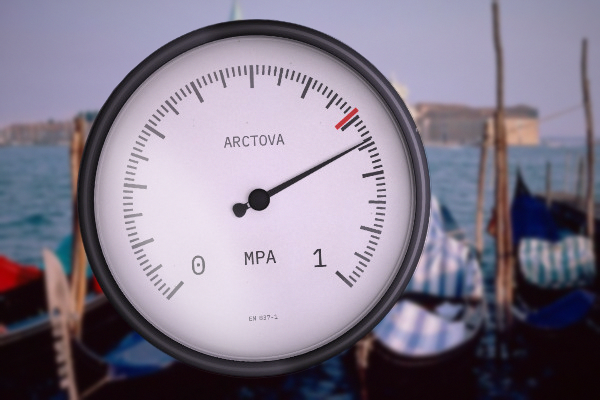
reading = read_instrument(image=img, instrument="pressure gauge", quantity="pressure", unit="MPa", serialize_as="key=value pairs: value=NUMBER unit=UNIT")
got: value=0.74 unit=MPa
